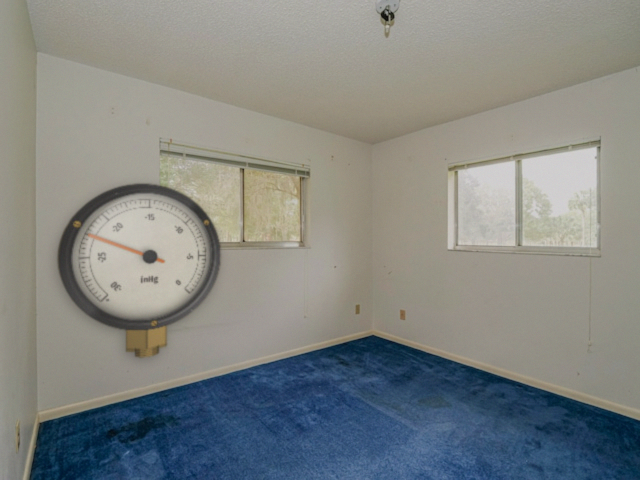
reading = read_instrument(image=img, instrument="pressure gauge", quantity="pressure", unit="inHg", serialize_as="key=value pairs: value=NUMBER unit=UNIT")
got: value=-22.5 unit=inHg
